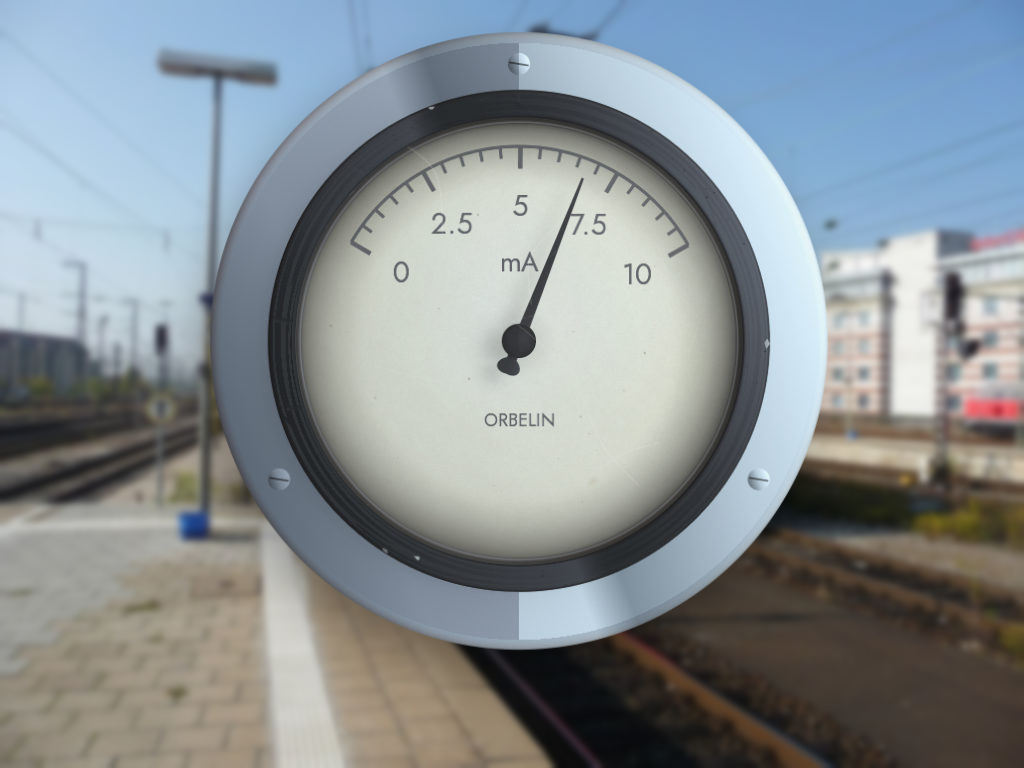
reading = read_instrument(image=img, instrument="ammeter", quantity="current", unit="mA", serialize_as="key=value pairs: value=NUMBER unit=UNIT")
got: value=6.75 unit=mA
